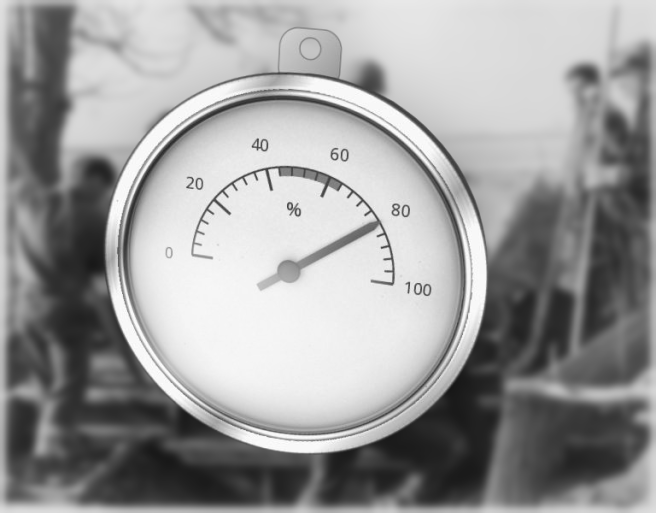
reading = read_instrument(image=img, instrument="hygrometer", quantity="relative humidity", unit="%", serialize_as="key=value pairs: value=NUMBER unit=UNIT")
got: value=80 unit=%
